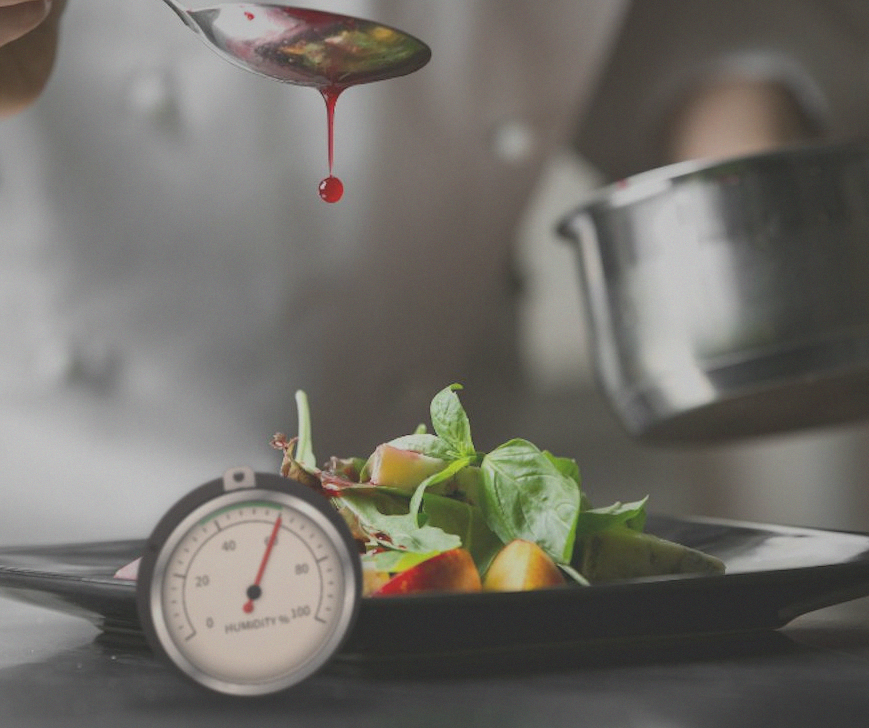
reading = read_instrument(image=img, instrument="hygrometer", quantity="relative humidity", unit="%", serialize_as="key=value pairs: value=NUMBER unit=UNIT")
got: value=60 unit=%
